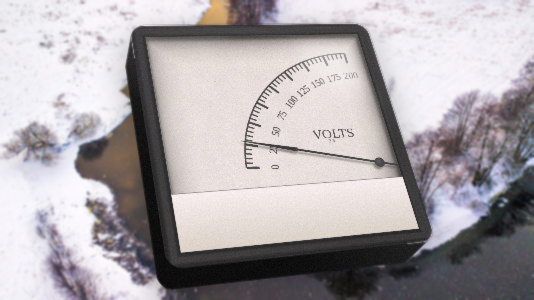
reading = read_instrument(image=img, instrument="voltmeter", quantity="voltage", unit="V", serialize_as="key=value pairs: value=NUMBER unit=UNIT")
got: value=25 unit=V
